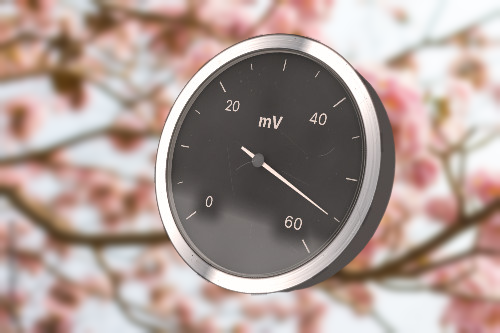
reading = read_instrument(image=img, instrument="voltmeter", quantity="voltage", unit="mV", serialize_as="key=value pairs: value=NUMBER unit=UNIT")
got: value=55 unit=mV
